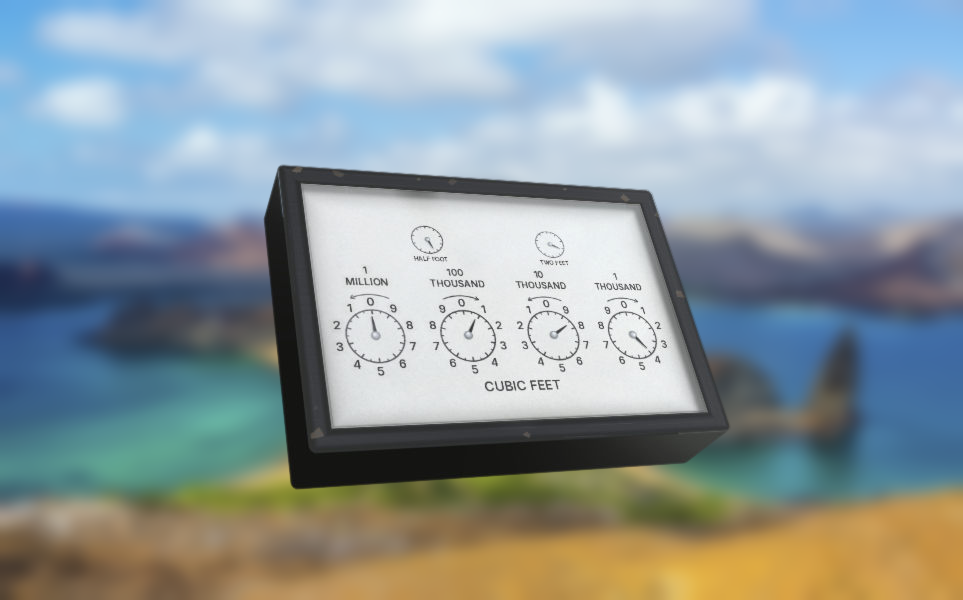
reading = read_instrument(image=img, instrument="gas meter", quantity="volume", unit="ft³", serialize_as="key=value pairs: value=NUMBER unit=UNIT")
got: value=8400 unit=ft³
